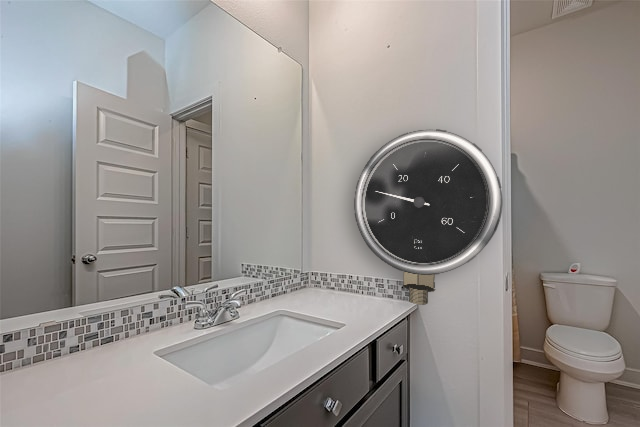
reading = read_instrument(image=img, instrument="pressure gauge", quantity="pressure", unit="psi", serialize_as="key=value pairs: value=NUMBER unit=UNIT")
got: value=10 unit=psi
